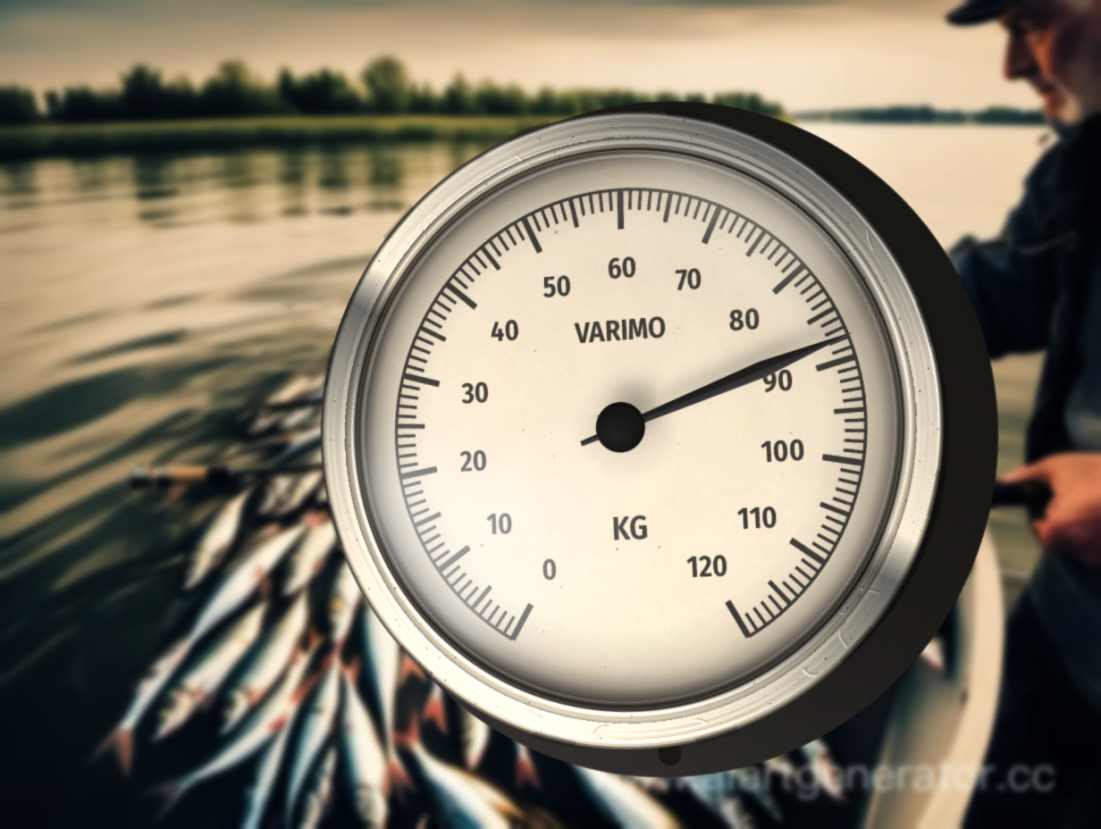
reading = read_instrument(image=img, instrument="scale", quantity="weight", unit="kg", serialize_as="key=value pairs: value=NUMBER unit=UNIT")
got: value=88 unit=kg
